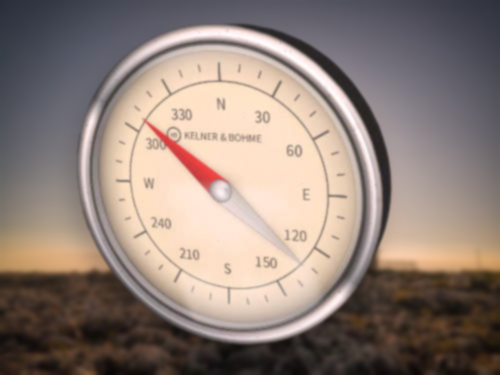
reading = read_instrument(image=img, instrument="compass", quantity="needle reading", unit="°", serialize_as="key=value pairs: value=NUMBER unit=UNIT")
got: value=310 unit=°
